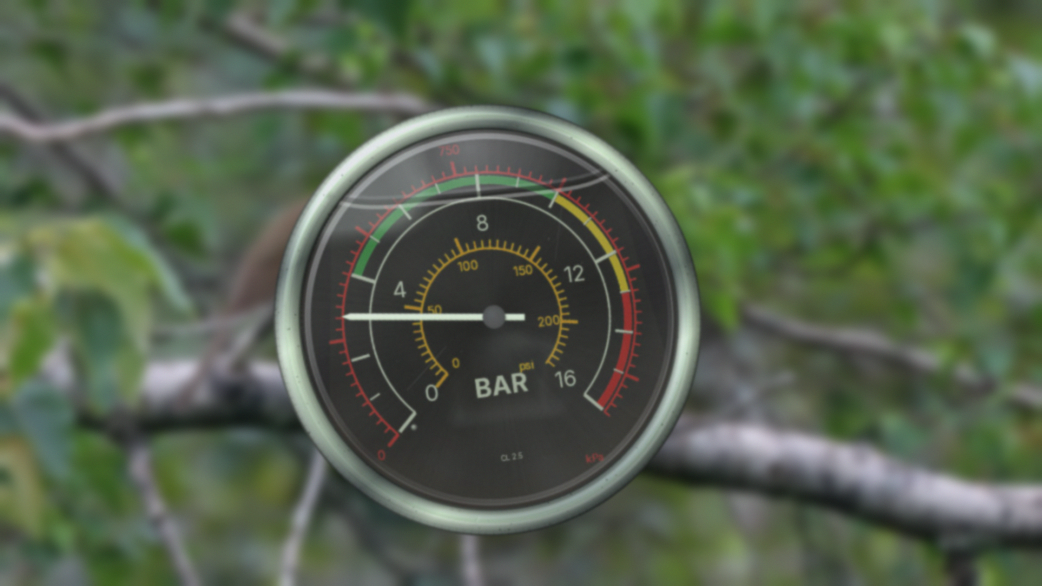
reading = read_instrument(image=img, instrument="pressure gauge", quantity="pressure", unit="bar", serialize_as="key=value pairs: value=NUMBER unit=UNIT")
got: value=3 unit=bar
